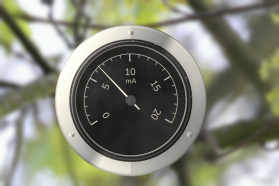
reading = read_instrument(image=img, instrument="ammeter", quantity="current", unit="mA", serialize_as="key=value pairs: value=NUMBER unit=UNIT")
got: value=6.5 unit=mA
